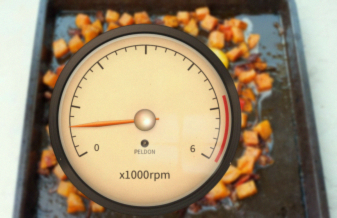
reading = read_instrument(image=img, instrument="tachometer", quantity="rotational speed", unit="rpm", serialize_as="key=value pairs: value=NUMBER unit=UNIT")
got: value=600 unit=rpm
